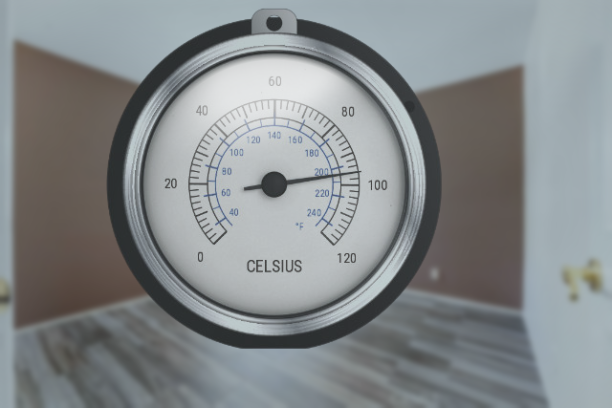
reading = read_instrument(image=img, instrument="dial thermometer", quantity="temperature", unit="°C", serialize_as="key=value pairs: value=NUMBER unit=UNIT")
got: value=96 unit=°C
